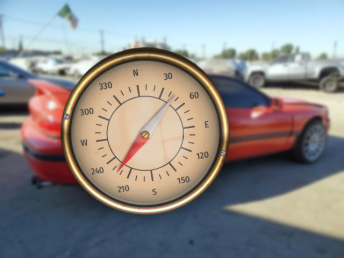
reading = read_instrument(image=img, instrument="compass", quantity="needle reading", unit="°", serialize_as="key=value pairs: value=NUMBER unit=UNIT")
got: value=225 unit=°
